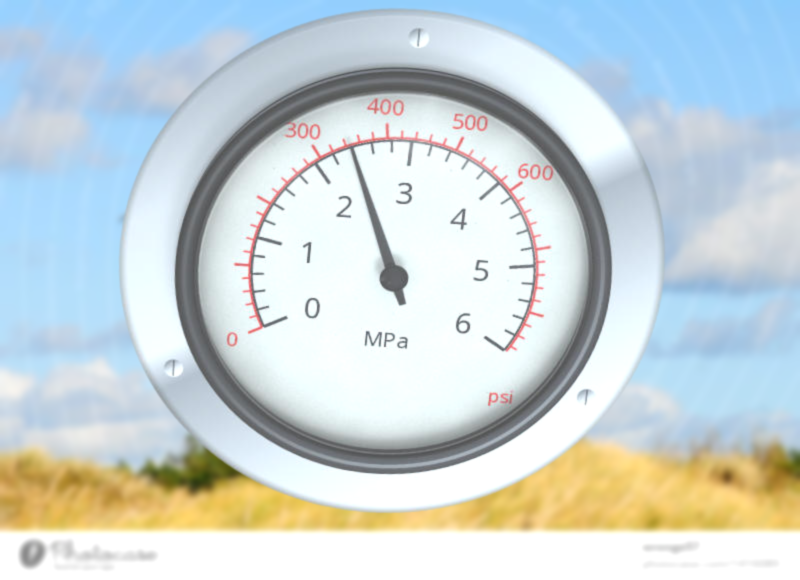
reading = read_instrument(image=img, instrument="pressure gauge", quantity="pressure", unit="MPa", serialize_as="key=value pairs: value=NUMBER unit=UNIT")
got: value=2.4 unit=MPa
